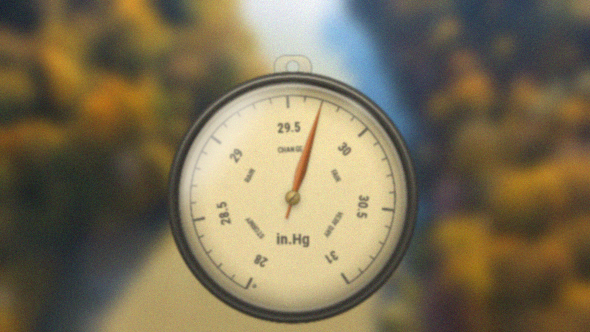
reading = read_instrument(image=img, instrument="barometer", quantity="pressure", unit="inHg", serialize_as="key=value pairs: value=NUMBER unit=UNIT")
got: value=29.7 unit=inHg
